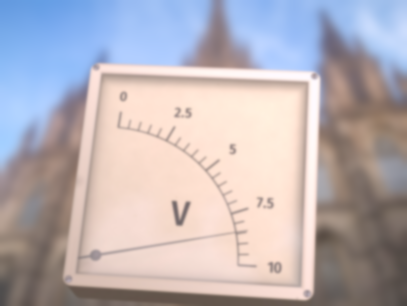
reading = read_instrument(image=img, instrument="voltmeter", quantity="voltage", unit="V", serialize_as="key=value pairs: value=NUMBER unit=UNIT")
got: value=8.5 unit=V
